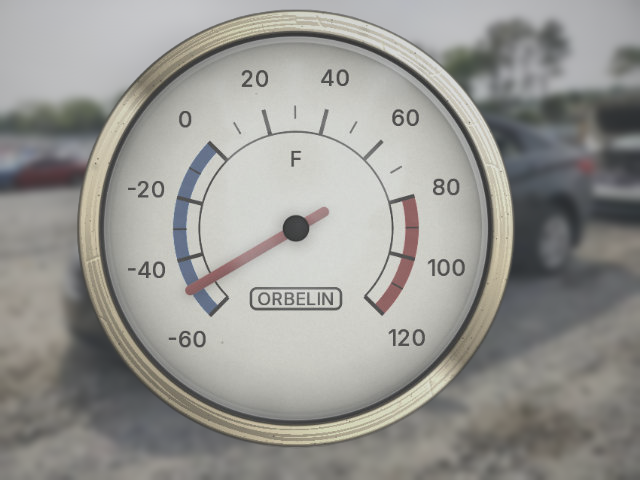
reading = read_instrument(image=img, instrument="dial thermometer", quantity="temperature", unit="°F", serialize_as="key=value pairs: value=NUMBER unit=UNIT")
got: value=-50 unit=°F
